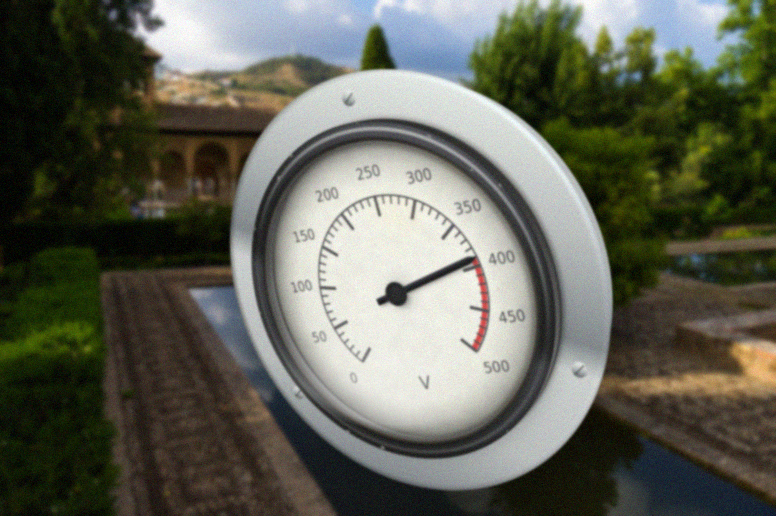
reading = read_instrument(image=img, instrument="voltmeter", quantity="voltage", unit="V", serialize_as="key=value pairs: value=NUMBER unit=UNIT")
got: value=390 unit=V
